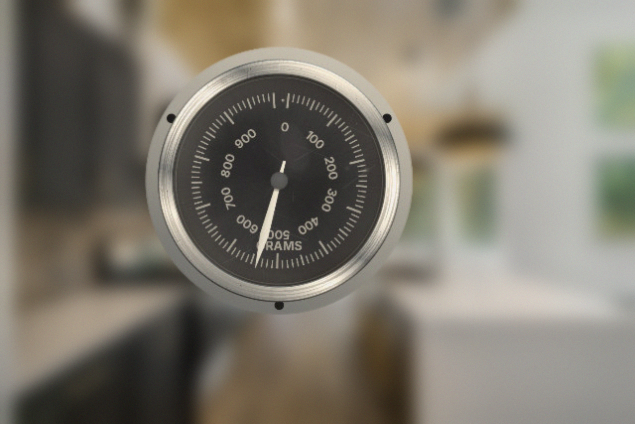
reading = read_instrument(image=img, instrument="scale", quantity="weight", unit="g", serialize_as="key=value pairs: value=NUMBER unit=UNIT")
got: value=540 unit=g
